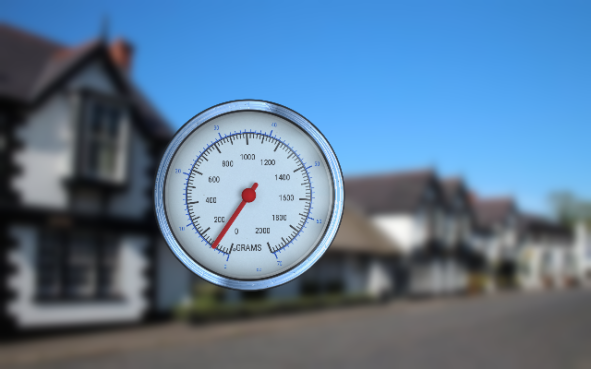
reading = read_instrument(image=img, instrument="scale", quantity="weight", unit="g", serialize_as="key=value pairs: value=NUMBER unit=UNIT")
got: value=100 unit=g
